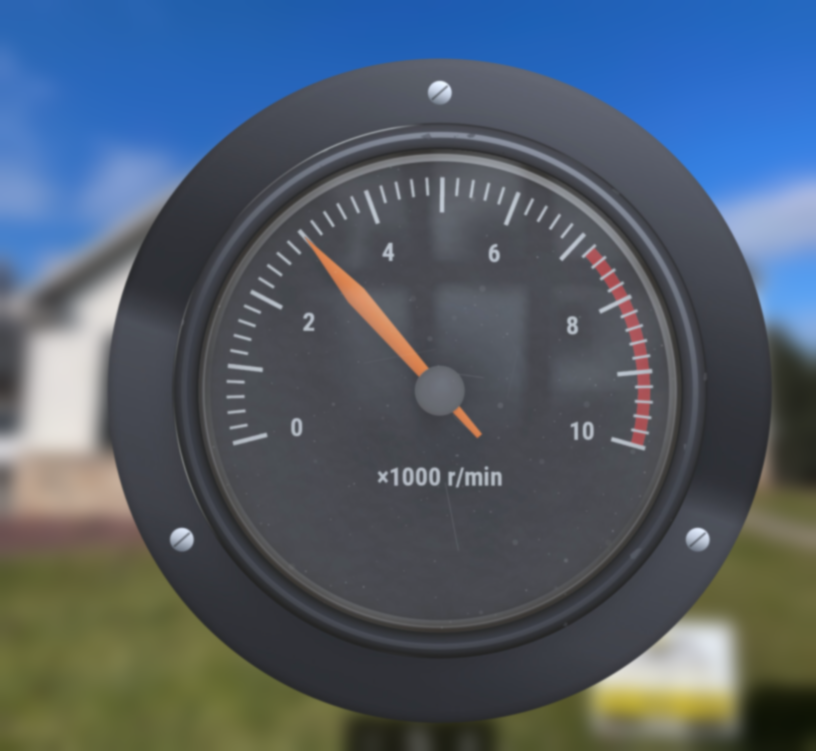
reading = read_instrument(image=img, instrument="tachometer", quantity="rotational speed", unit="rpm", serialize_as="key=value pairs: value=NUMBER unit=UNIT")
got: value=3000 unit=rpm
